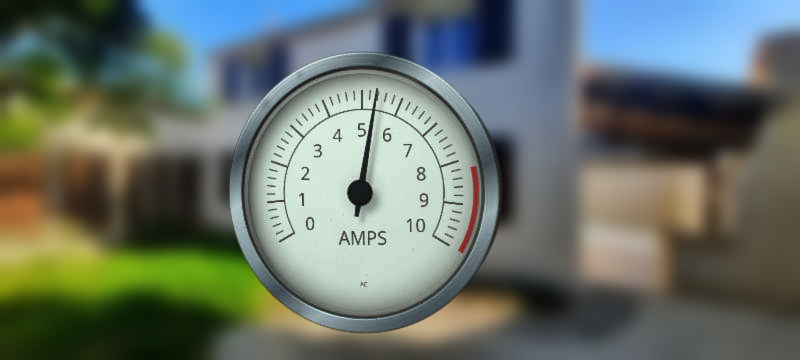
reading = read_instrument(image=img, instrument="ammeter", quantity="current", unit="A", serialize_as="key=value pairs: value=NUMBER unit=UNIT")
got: value=5.4 unit=A
